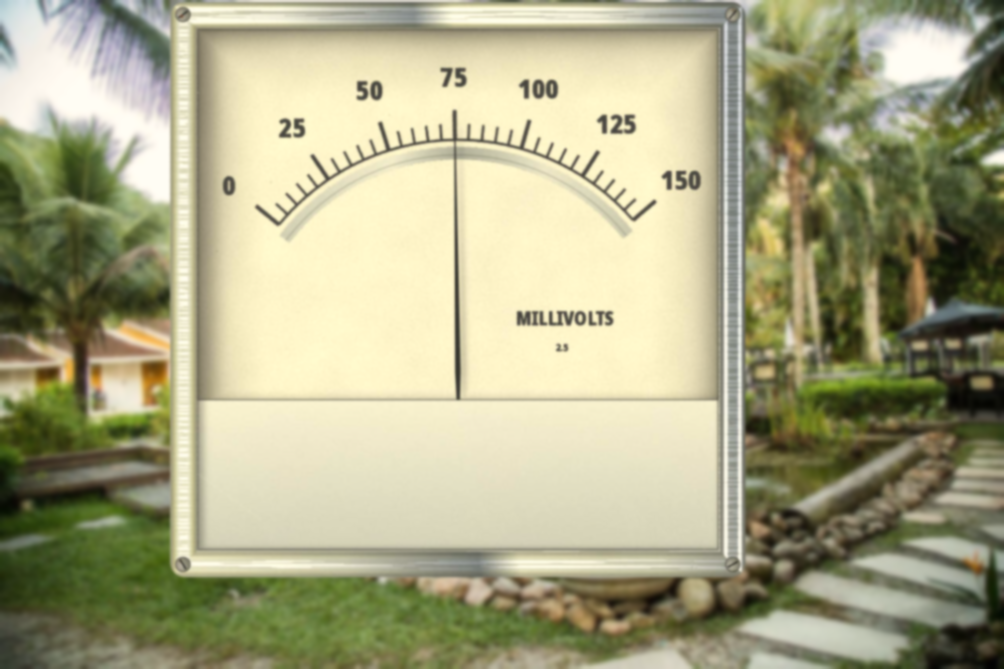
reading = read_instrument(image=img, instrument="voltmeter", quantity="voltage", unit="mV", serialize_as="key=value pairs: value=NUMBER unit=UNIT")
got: value=75 unit=mV
